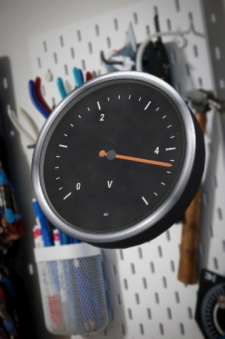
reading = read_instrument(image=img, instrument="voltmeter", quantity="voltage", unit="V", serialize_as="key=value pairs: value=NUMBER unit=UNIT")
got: value=4.3 unit=V
